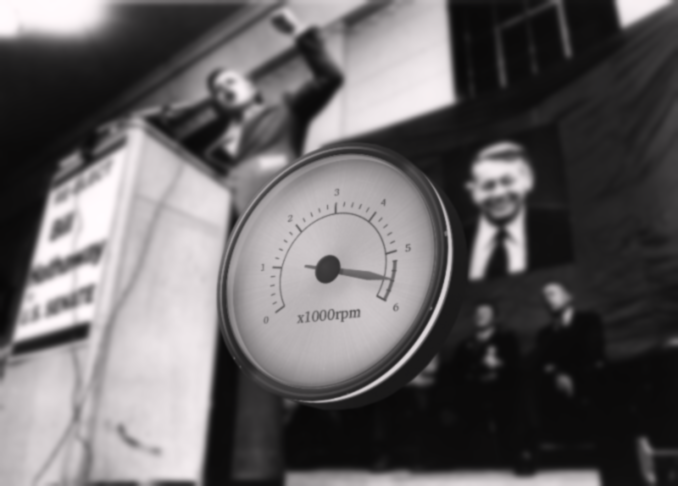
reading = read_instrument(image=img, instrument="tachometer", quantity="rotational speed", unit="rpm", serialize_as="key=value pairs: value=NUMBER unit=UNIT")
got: value=5600 unit=rpm
